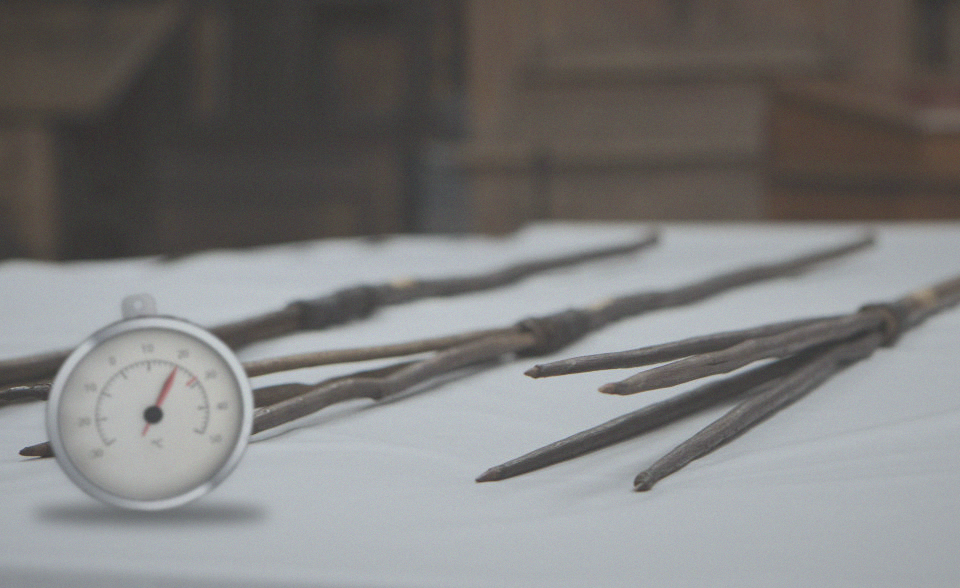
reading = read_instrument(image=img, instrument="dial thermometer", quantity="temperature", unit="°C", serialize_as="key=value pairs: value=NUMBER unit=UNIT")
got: value=20 unit=°C
